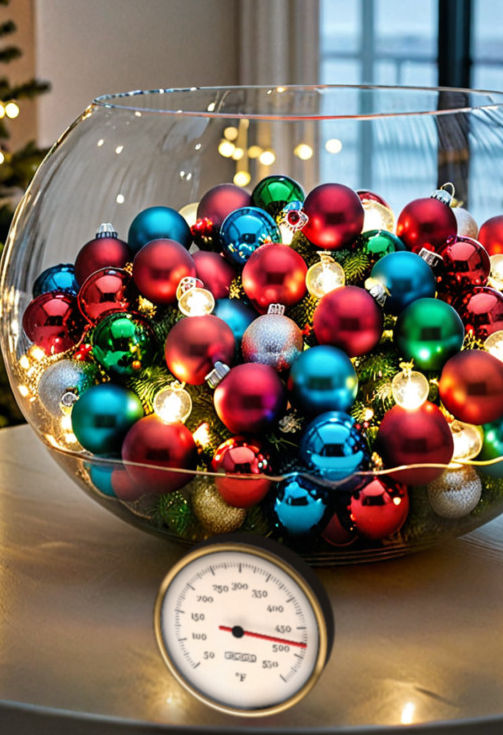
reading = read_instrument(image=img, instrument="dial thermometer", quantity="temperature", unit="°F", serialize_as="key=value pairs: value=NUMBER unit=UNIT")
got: value=475 unit=°F
